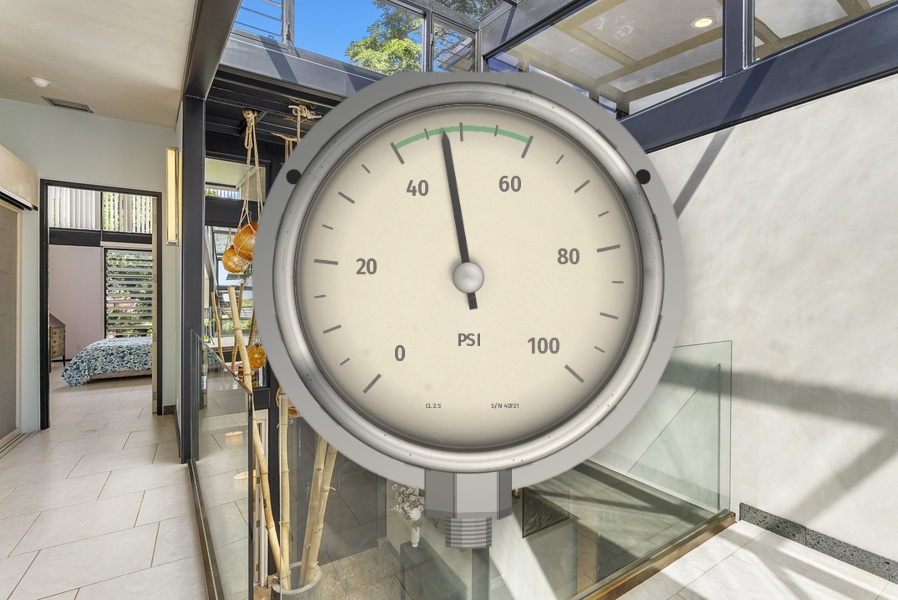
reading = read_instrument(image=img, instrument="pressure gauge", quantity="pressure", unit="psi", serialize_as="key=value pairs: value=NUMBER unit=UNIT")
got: value=47.5 unit=psi
